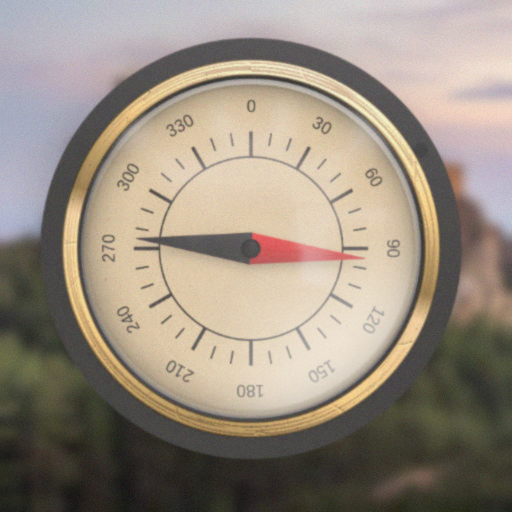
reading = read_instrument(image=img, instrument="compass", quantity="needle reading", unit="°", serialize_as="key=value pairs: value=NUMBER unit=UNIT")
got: value=95 unit=°
